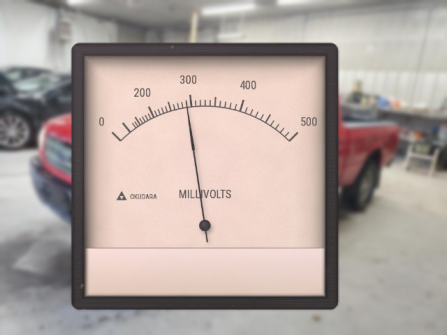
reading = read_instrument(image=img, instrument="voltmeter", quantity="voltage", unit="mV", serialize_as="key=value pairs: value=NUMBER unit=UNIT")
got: value=290 unit=mV
